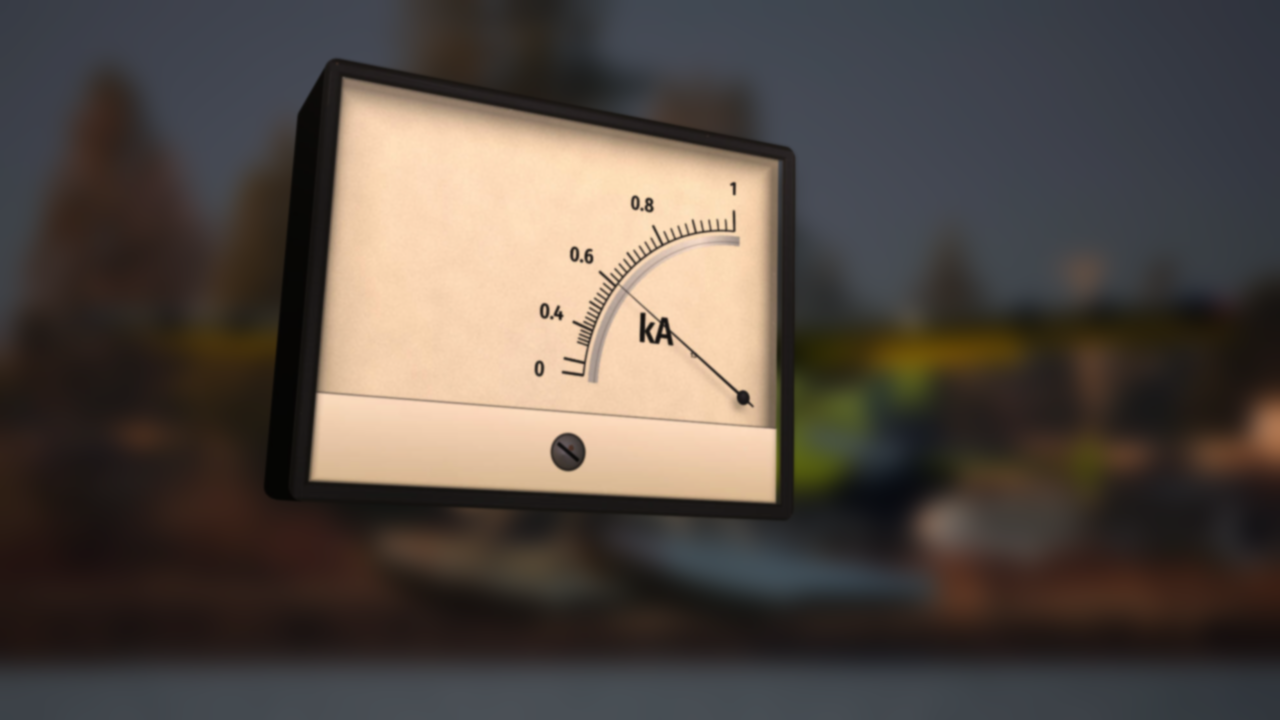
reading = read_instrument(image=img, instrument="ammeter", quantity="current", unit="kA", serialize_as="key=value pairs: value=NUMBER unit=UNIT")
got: value=0.6 unit=kA
